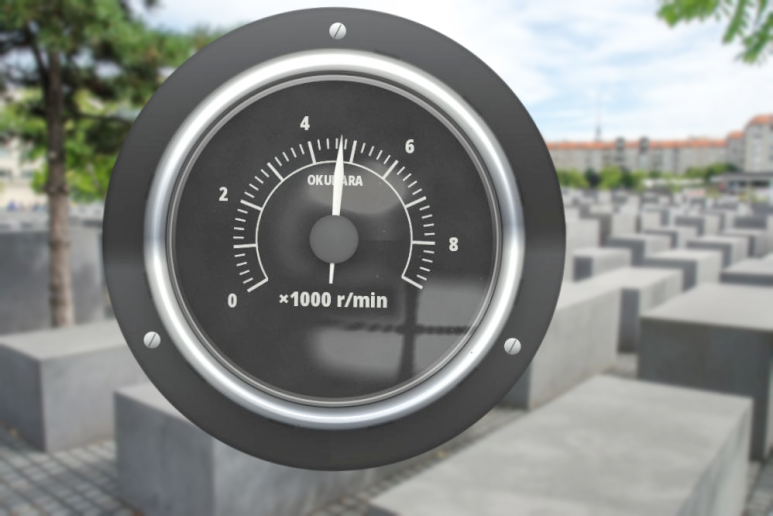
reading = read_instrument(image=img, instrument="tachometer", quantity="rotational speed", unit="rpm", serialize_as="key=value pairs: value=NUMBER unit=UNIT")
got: value=4700 unit=rpm
